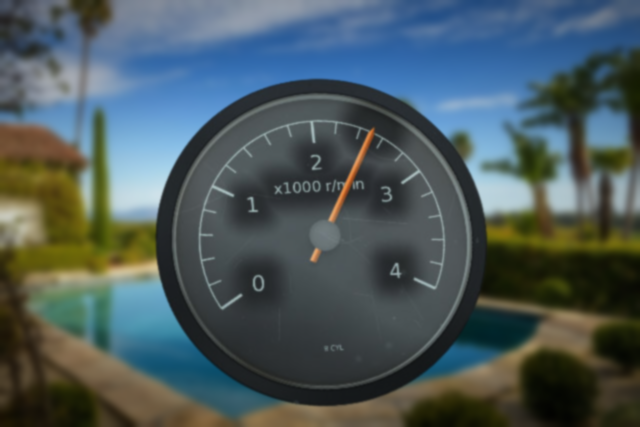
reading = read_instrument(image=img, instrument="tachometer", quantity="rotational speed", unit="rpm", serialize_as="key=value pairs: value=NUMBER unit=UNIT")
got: value=2500 unit=rpm
